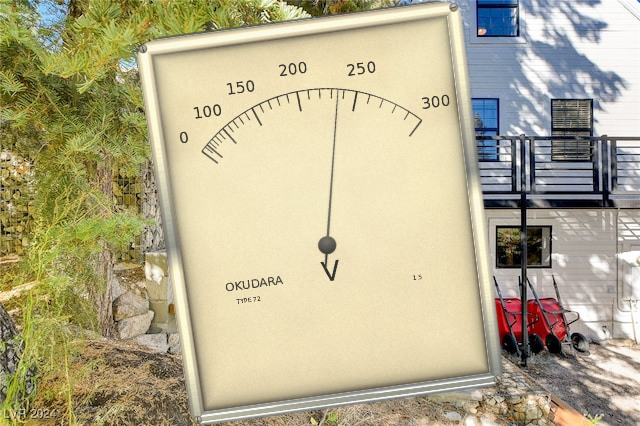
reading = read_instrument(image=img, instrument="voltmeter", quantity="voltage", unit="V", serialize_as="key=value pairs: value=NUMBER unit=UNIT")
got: value=235 unit=V
